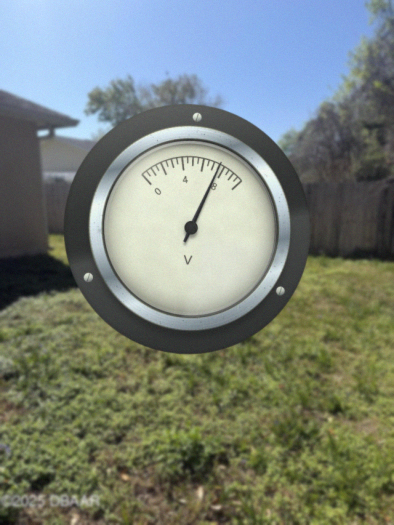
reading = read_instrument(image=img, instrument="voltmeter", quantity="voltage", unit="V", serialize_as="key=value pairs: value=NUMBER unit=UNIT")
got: value=7.5 unit=V
